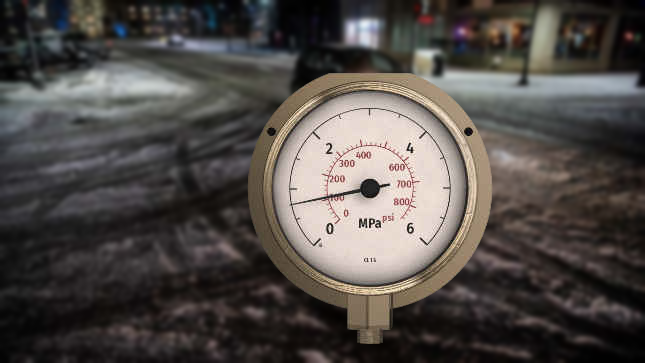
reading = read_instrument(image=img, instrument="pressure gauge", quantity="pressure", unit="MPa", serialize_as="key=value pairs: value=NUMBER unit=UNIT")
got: value=0.75 unit=MPa
